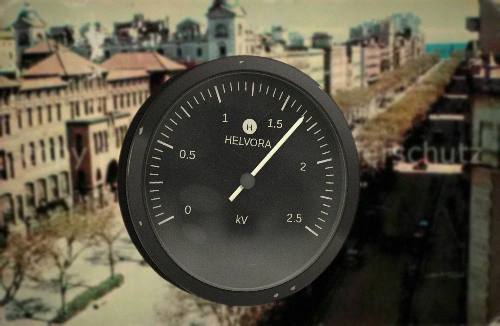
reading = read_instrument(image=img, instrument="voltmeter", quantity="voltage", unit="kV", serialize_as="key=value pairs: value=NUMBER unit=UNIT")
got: value=1.65 unit=kV
